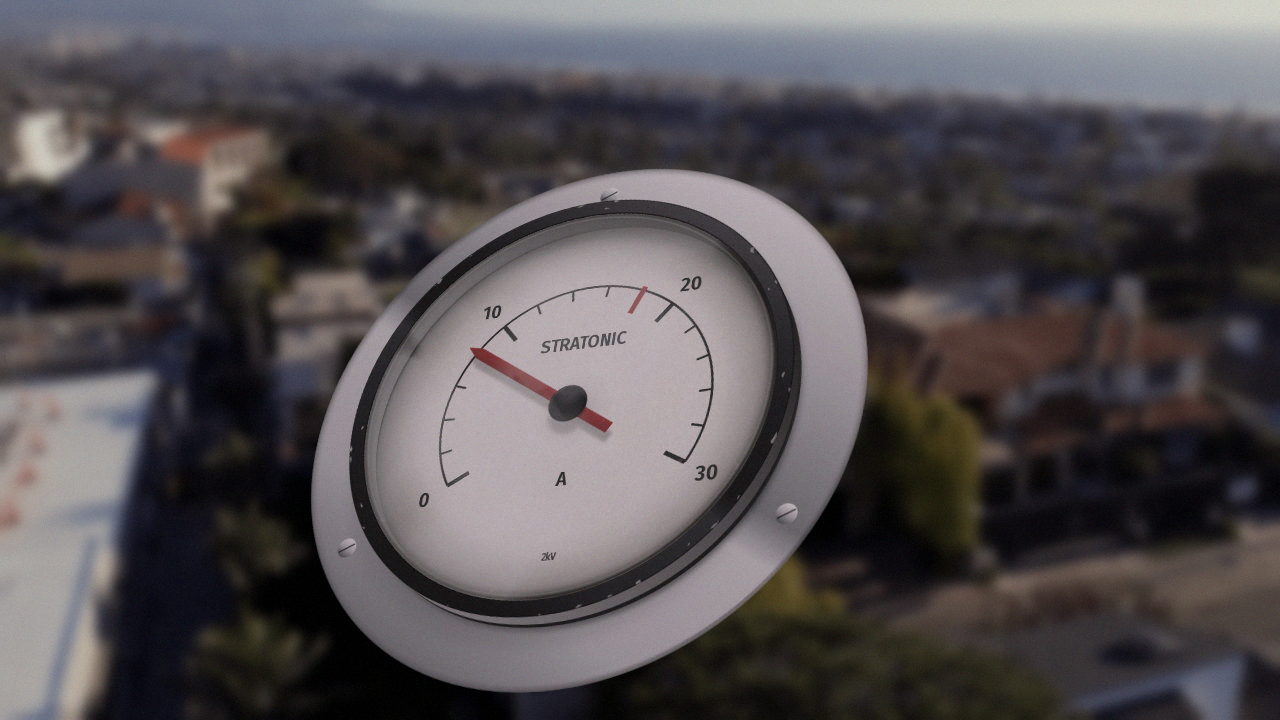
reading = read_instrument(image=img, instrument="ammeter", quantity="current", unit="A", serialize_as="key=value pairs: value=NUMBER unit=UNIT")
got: value=8 unit=A
